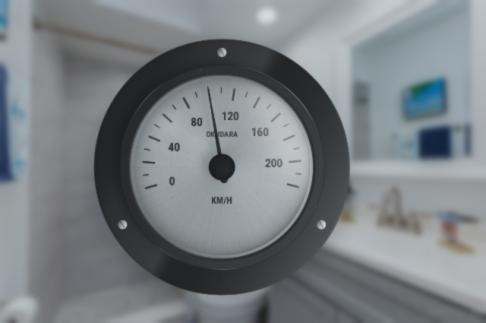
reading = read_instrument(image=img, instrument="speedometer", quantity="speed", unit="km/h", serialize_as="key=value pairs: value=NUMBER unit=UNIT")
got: value=100 unit=km/h
